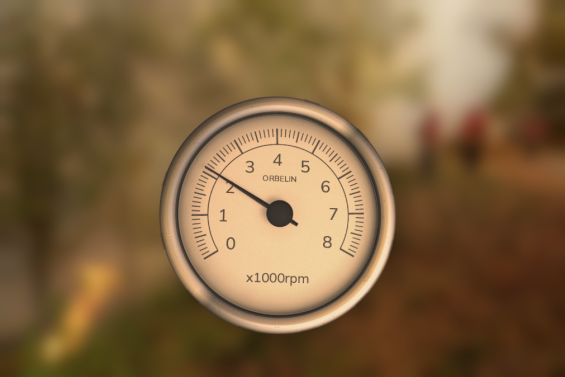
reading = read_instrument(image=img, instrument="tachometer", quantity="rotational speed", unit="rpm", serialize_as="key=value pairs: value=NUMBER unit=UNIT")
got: value=2100 unit=rpm
